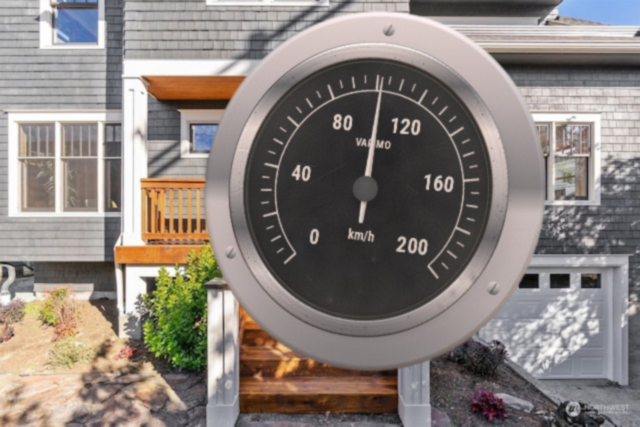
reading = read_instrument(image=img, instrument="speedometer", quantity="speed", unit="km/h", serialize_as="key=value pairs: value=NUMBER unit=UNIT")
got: value=102.5 unit=km/h
